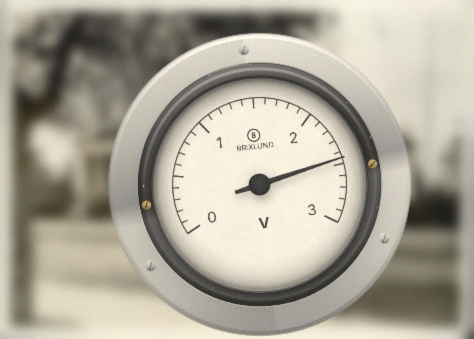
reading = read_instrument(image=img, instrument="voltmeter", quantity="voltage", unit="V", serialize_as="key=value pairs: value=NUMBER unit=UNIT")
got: value=2.45 unit=V
